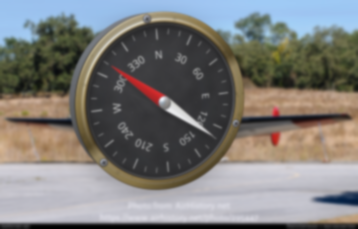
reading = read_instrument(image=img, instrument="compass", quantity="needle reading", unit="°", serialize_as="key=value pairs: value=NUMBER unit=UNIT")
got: value=310 unit=°
